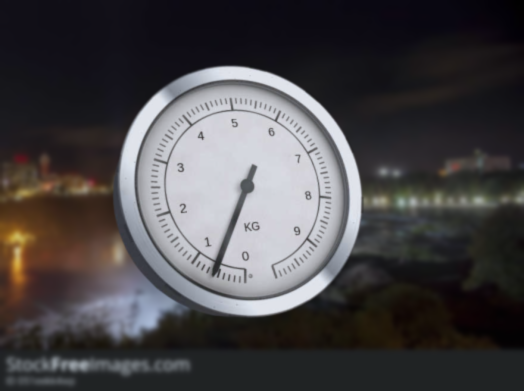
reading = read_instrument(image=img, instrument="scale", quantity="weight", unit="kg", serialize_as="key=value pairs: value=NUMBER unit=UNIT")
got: value=0.6 unit=kg
